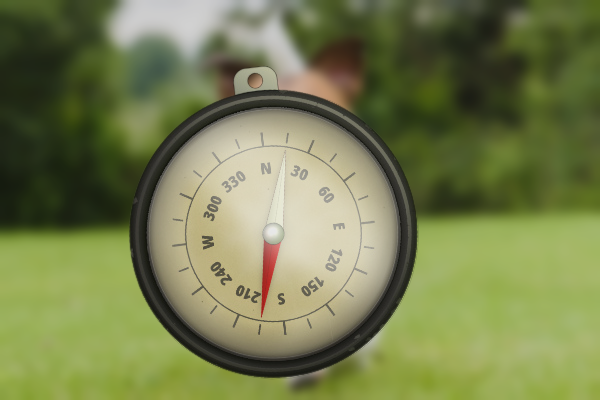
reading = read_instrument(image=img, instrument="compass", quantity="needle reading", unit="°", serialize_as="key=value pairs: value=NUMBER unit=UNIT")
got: value=195 unit=°
